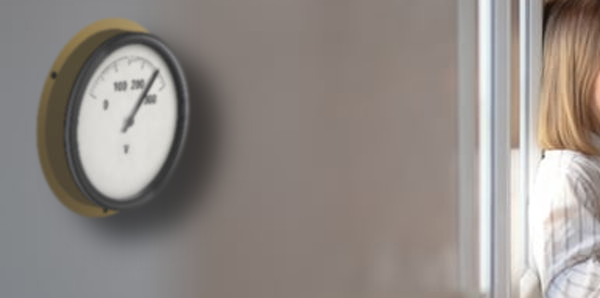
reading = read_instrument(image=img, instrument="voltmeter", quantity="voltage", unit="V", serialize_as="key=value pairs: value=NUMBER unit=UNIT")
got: value=250 unit=V
